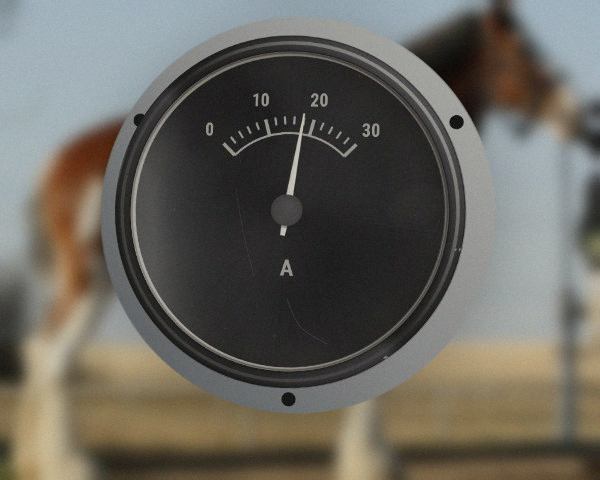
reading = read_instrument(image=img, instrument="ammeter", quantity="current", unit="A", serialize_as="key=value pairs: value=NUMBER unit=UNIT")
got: value=18 unit=A
